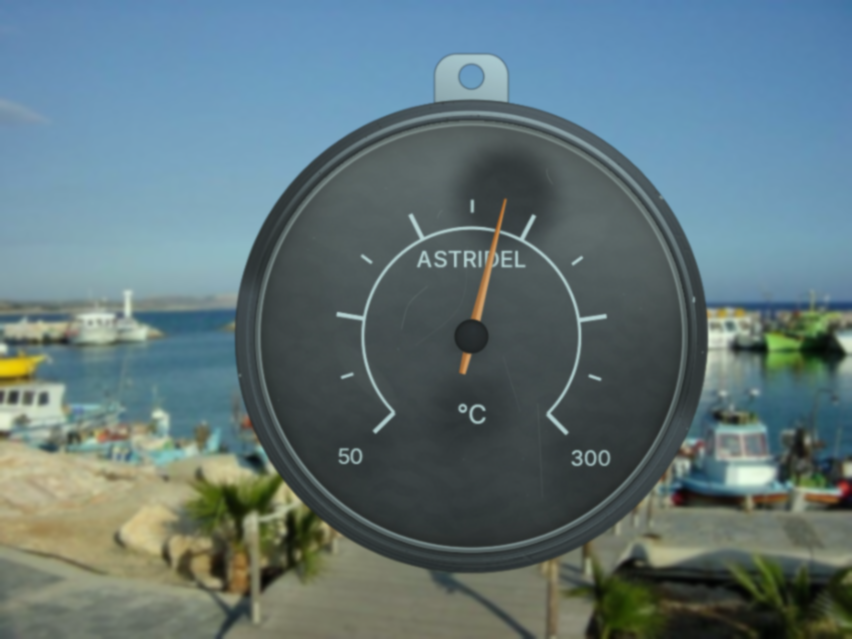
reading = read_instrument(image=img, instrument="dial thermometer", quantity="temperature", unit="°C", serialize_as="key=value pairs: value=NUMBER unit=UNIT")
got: value=187.5 unit=°C
